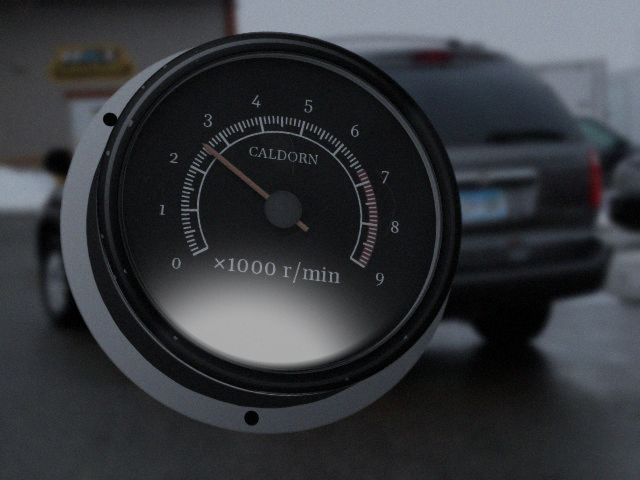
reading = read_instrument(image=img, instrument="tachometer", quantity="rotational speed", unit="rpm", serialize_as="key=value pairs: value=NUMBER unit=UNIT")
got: value=2500 unit=rpm
